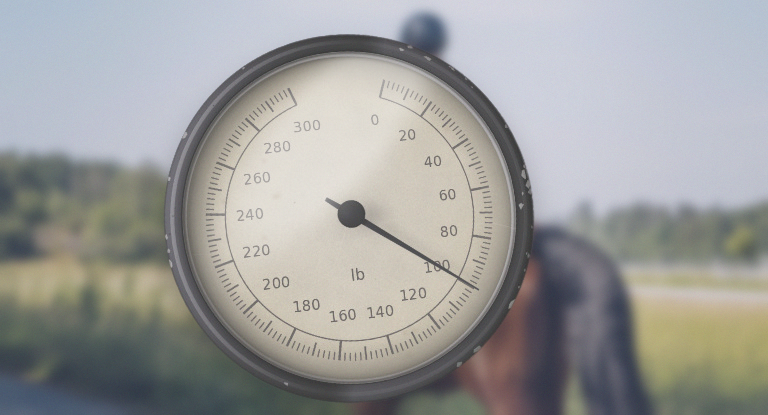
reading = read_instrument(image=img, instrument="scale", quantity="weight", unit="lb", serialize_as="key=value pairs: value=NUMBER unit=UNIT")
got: value=100 unit=lb
